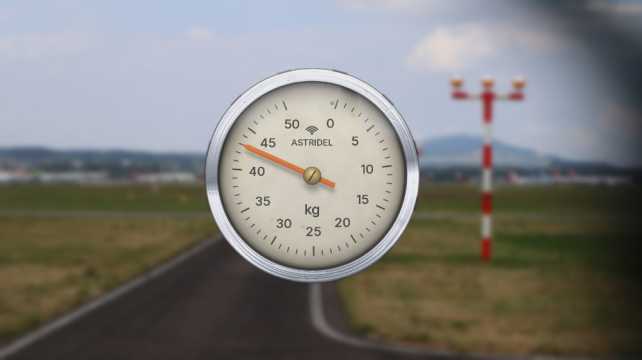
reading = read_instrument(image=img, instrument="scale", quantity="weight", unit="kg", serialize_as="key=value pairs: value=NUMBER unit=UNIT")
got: value=43 unit=kg
